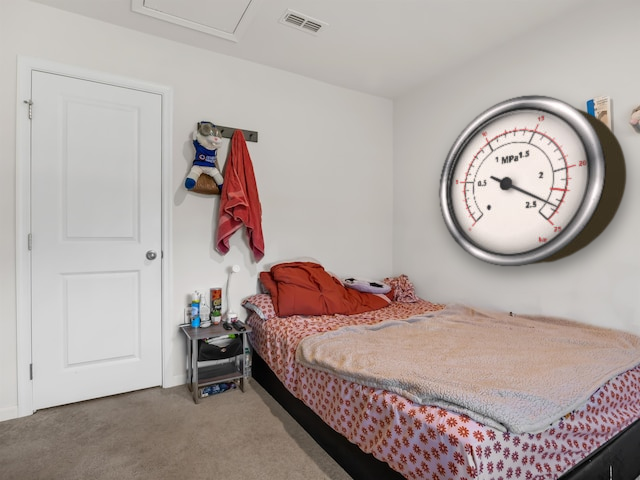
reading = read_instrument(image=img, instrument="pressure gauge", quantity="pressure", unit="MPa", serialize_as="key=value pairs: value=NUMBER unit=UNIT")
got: value=2.35 unit=MPa
